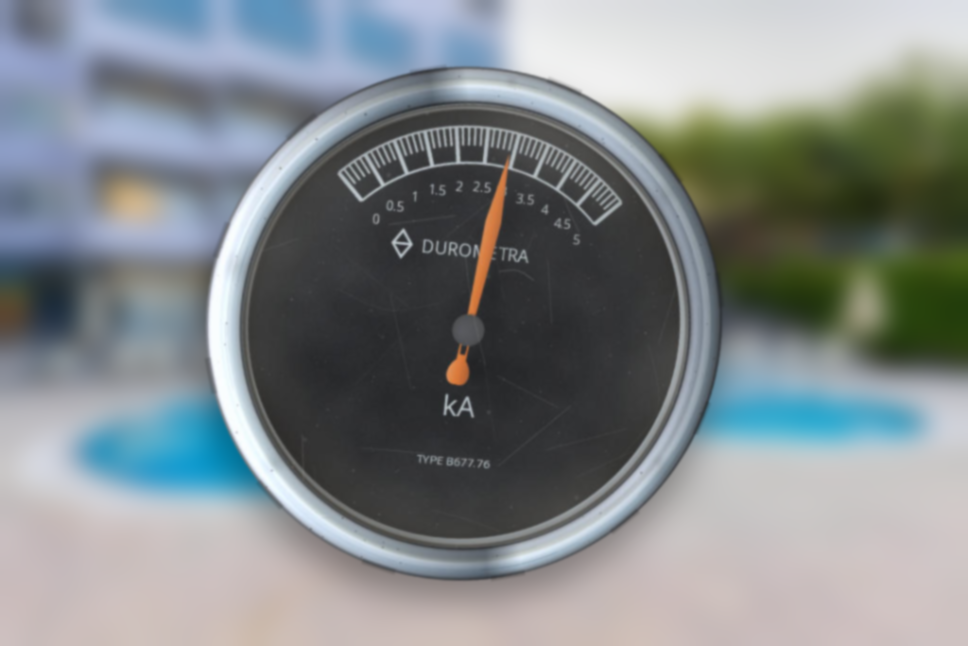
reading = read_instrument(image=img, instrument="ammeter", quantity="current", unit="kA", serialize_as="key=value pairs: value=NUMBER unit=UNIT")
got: value=2.9 unit=kA
